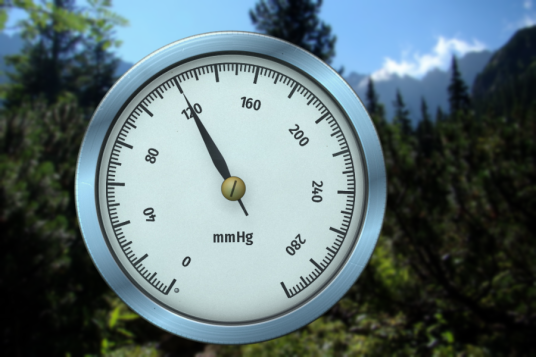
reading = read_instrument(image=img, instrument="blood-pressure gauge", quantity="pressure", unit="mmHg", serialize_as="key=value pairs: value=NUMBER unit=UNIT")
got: value=120 unit=mmHg
